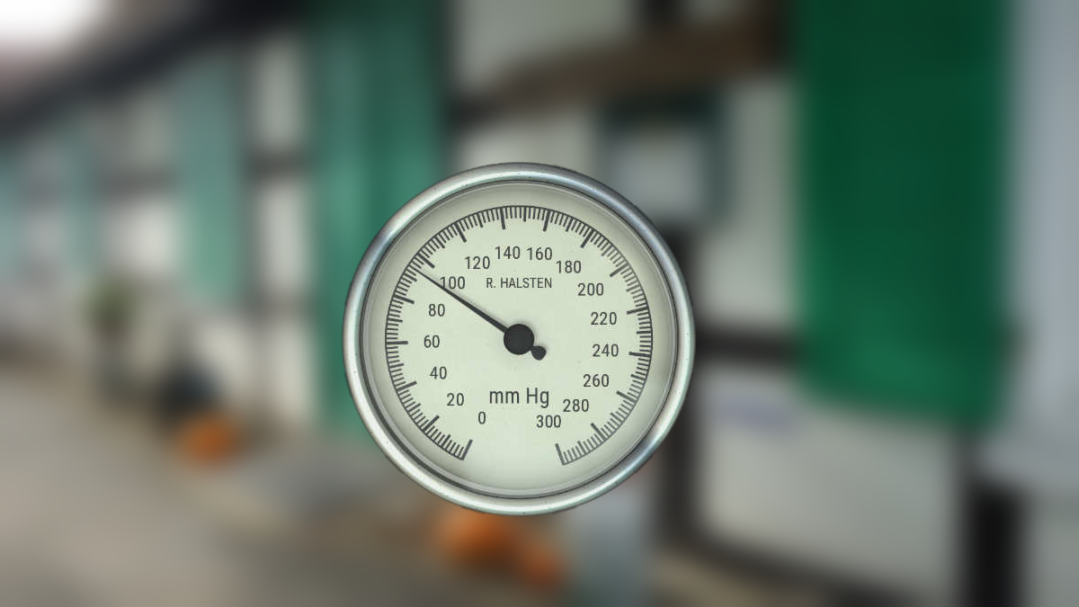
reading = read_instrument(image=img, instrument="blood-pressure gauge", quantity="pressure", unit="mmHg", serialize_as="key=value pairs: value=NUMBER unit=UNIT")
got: value=94 unit=mmHg
